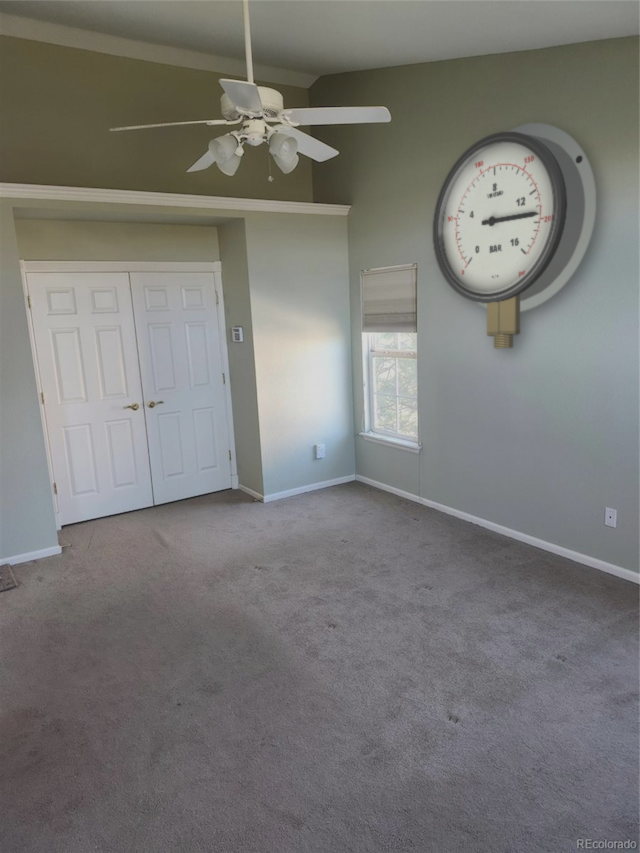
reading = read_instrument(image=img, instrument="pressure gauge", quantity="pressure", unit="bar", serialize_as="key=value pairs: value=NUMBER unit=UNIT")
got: value=13.5 unit=bar
